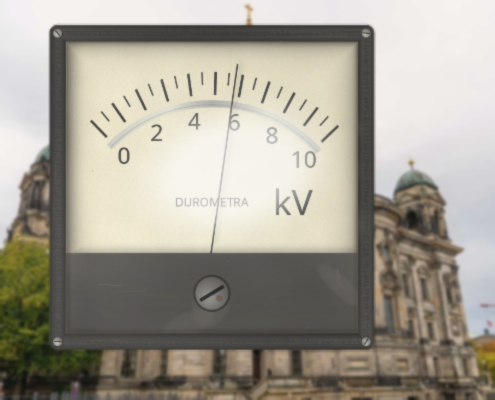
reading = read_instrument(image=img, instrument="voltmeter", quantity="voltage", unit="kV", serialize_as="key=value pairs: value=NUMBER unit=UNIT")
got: value=5.75 unit=kV
